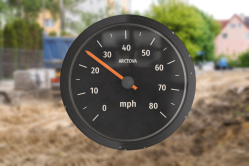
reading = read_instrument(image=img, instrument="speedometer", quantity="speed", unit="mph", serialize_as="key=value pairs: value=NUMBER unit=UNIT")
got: value=25 unit=mph
